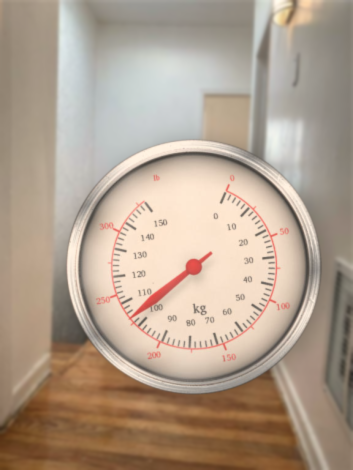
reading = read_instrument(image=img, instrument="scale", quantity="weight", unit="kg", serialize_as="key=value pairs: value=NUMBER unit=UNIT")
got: value=104 unit=kg
